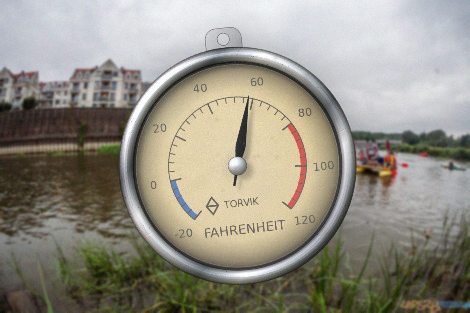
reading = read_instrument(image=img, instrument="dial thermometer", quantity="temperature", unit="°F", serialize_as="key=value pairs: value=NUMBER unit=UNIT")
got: value=58 unit=°F
